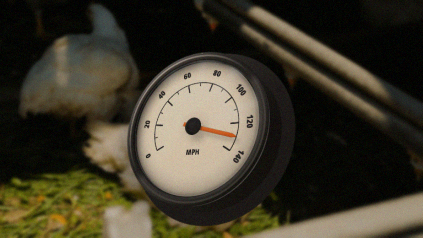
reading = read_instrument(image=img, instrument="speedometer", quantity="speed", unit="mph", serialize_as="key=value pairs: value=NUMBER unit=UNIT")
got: value=130 unit=mph
